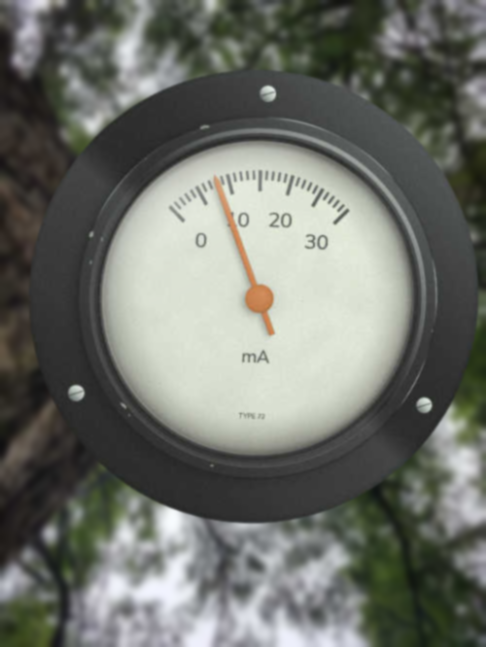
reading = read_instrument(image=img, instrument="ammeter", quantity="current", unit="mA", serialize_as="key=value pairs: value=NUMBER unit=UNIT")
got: value=8 unit=mA
